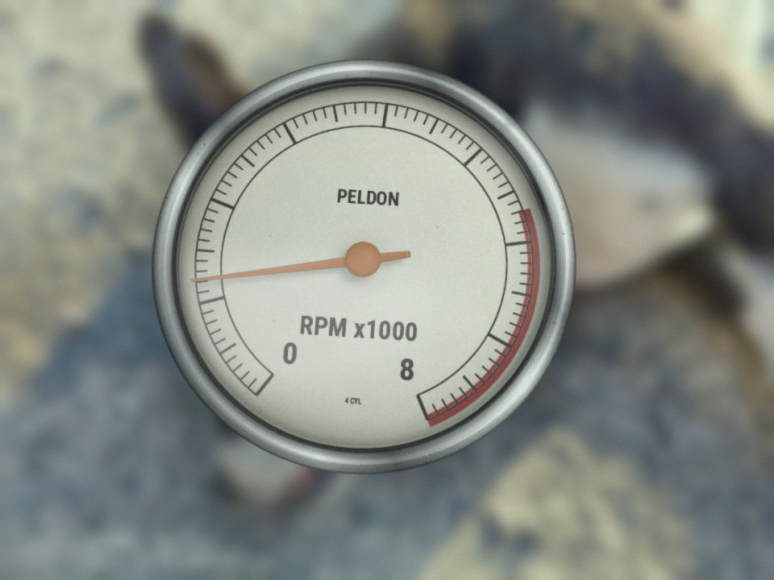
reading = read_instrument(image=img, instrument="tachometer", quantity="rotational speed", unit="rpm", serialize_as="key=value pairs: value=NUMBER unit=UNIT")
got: value=1200 unit=rpm
